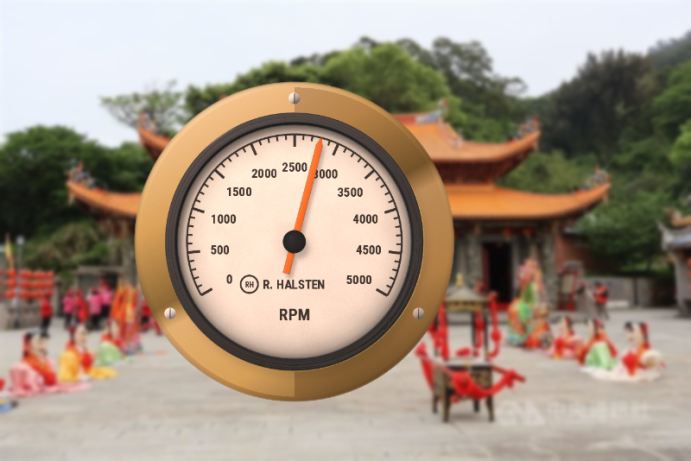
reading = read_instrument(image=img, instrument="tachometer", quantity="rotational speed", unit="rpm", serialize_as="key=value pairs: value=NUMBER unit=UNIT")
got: value=2800 unit=rpm
